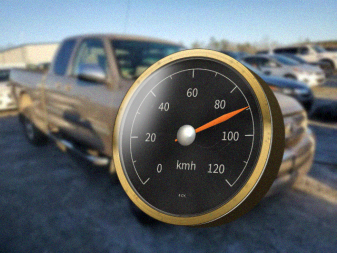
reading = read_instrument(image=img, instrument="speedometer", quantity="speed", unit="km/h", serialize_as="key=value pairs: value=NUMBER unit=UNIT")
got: value=90 unit=km/h
